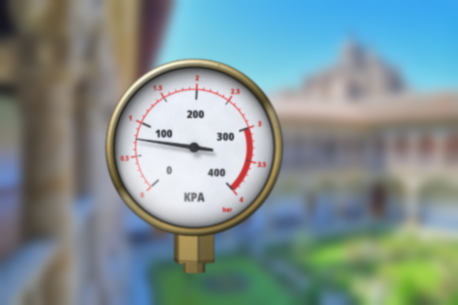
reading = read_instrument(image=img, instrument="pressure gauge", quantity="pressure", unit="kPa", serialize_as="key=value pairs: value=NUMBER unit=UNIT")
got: value=75 unit=kPa
